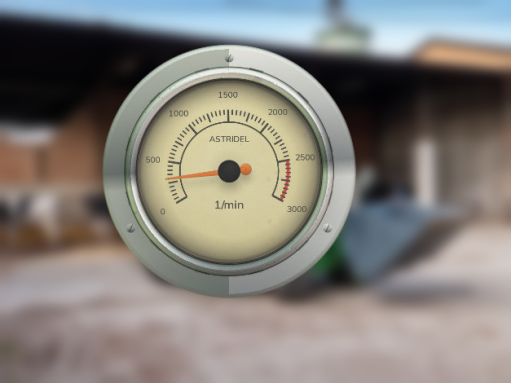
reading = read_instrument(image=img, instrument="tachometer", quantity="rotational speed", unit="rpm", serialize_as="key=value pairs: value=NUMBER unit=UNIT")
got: value=300 unit=rpm
